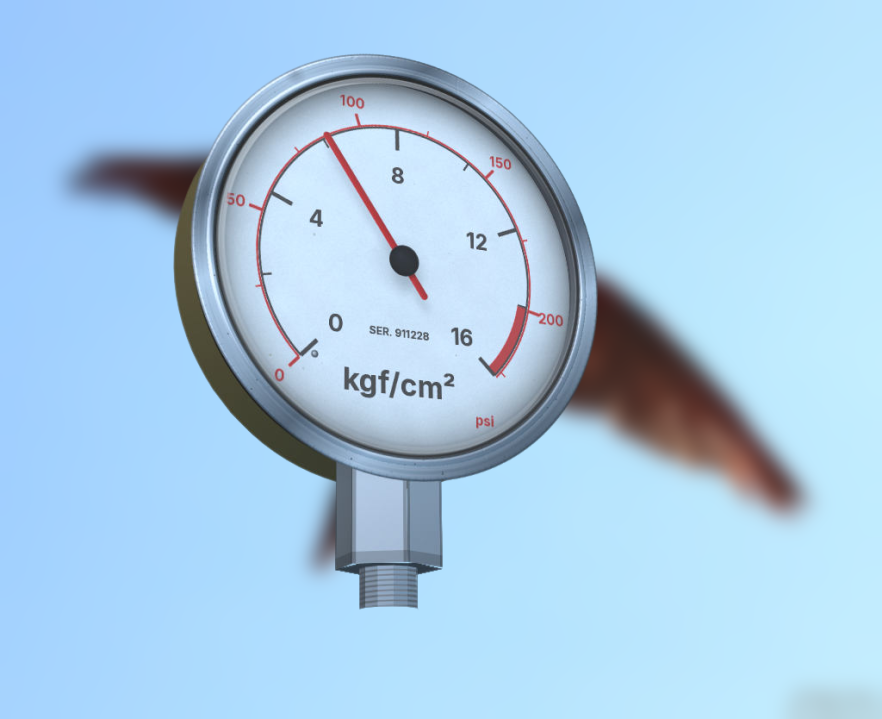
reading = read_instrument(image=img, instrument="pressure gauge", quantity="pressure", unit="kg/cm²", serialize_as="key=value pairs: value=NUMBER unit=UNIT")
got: value=6 unit=kg/cm²
